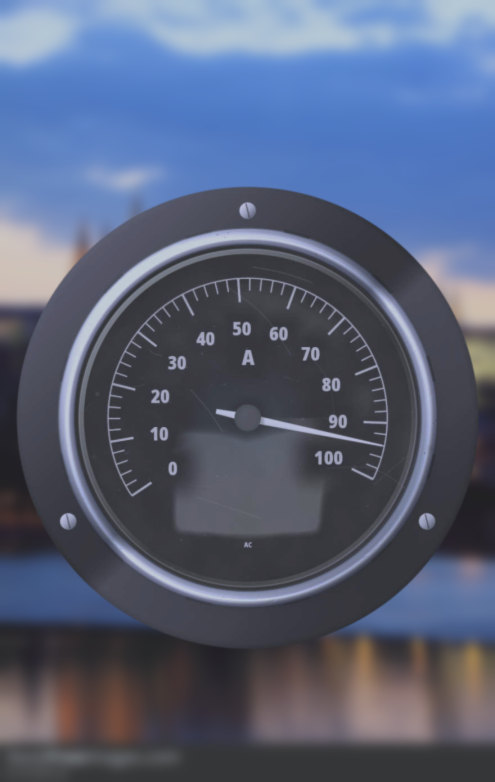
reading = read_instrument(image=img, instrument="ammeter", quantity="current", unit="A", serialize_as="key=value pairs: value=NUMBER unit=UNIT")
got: value=94 unit=A
